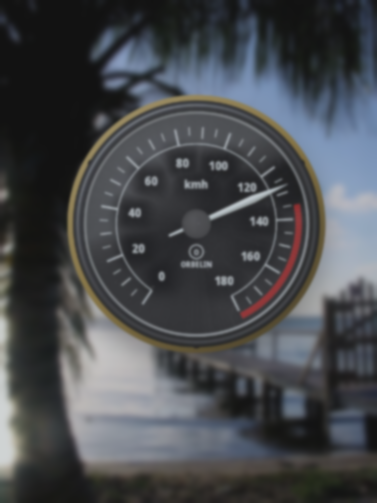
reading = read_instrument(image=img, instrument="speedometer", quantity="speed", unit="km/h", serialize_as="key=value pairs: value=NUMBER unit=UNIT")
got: value=127.5 unit=km/h
